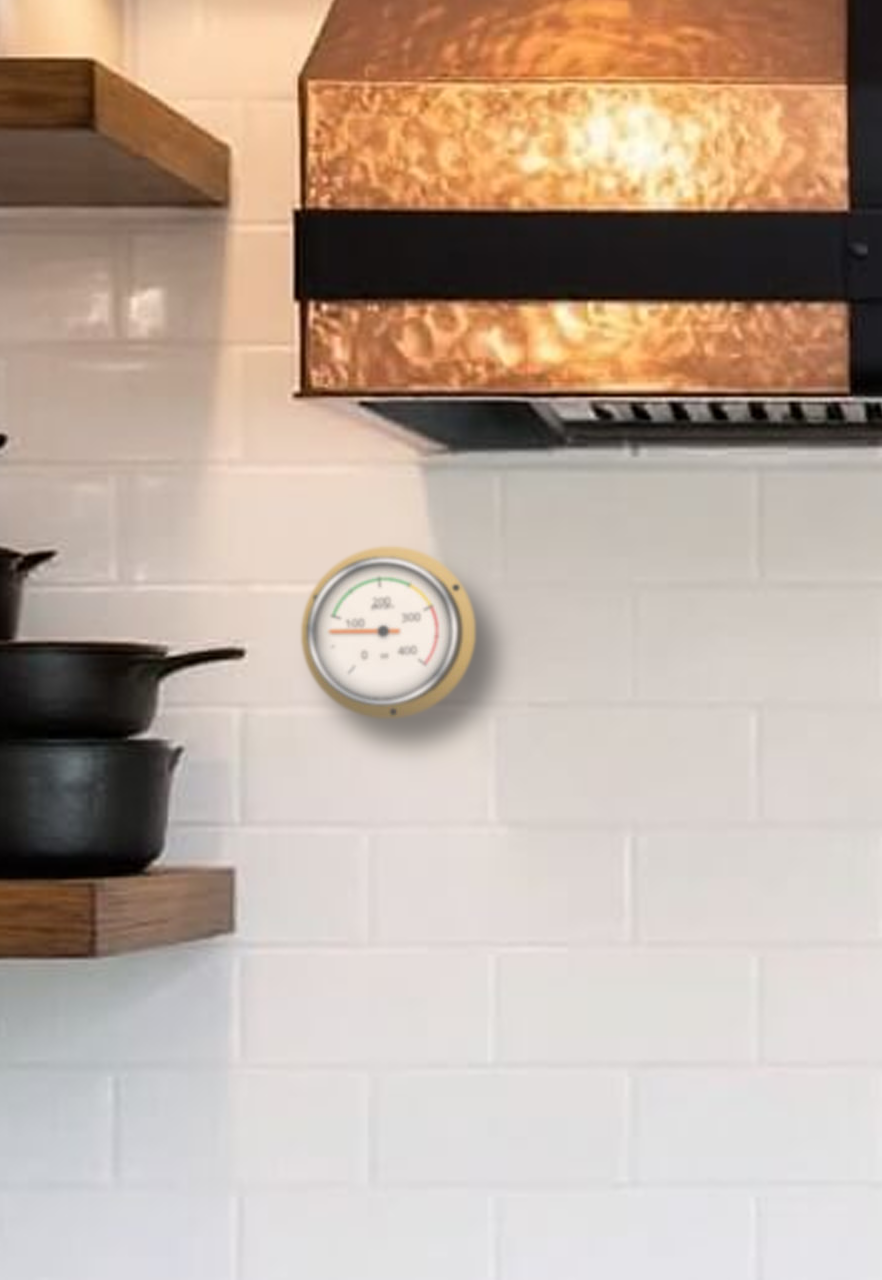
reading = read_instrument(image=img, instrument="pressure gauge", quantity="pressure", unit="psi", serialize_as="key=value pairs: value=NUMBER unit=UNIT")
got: value=75 unit=psi
